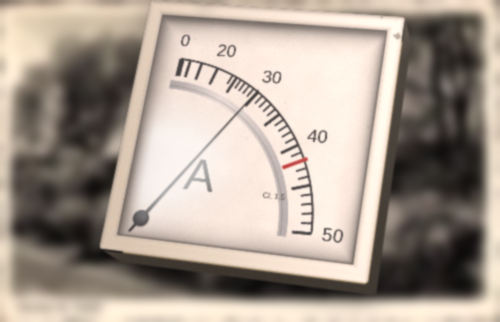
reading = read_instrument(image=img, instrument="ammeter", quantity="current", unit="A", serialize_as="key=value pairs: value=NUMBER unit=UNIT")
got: value=30 unit=A
